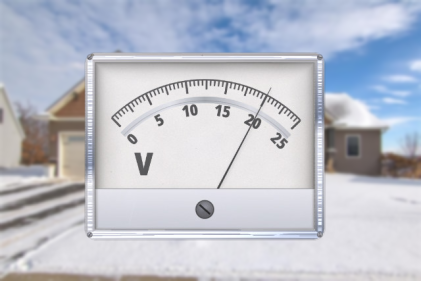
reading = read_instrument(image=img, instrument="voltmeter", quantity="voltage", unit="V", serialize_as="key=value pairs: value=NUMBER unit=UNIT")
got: value=20 unit=V
